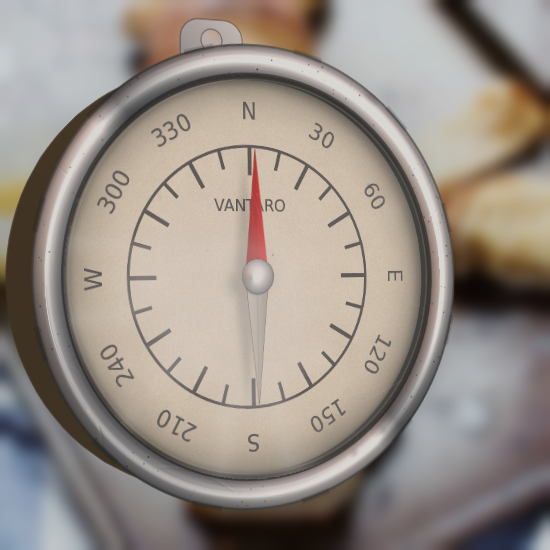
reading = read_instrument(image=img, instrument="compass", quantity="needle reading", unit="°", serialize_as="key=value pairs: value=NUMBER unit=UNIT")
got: value=0 unit=°
